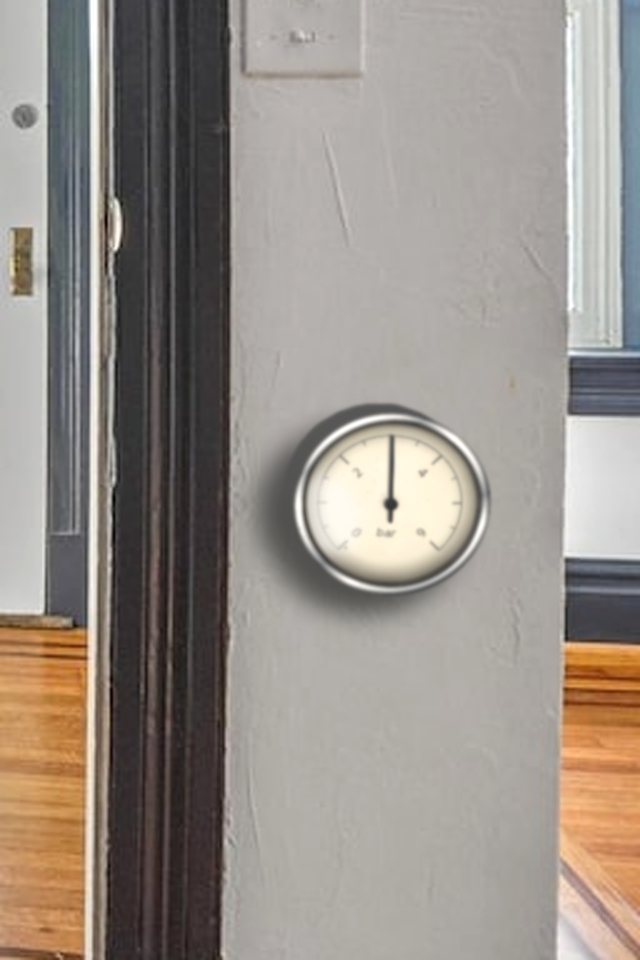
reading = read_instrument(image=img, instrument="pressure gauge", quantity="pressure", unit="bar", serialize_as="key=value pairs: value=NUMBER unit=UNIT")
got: value=3 unit=bar
